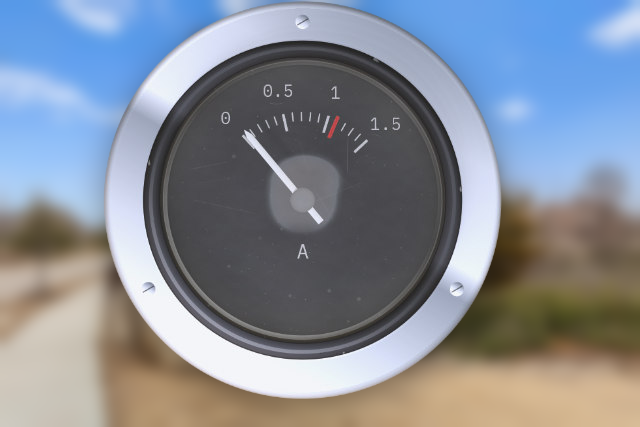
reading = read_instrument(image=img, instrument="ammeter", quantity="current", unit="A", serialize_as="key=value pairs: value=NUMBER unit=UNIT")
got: value=0.05 unit=A
